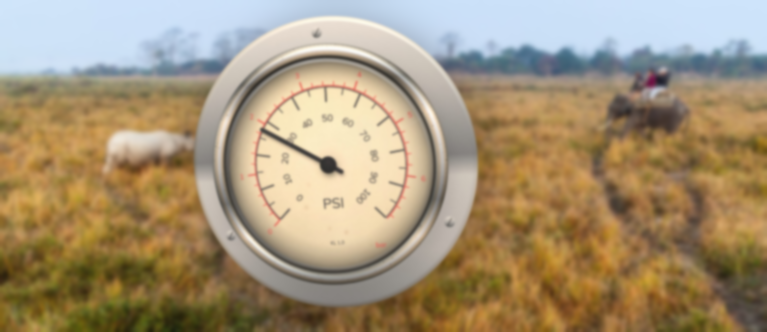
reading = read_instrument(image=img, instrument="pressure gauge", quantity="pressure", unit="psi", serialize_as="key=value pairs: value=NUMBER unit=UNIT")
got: value=27.5 unit=psi
